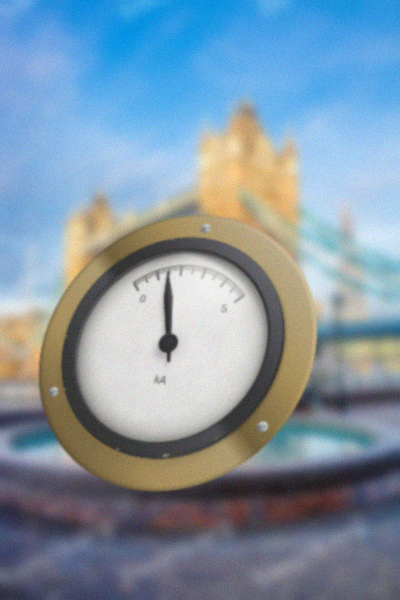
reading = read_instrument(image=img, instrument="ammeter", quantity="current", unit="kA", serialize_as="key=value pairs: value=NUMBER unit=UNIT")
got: value=1.5 unit=kA
